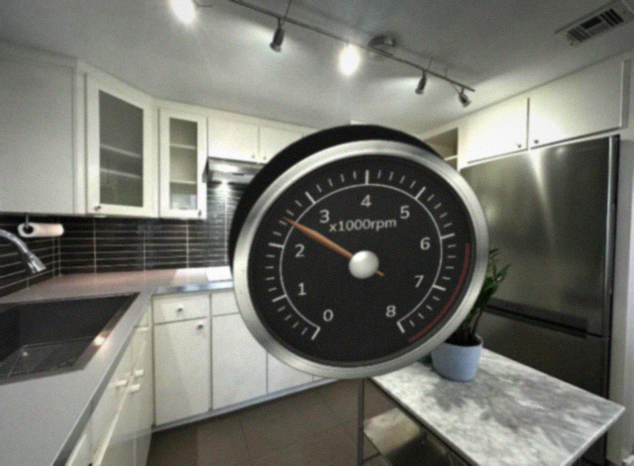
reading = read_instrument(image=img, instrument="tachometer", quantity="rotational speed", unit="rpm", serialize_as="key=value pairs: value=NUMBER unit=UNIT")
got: value=2500 unit=rpm
